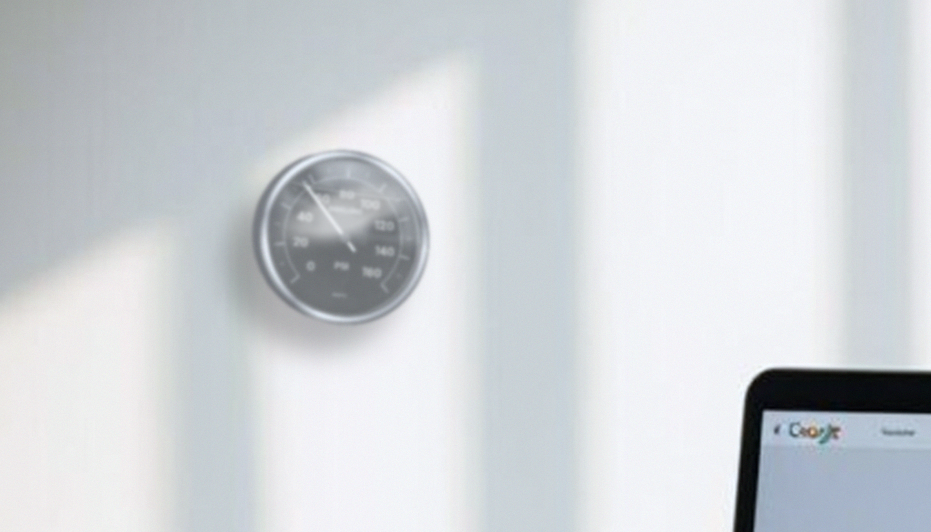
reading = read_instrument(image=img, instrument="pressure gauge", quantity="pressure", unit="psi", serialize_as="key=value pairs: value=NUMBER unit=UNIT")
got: value=55 unit=psi
